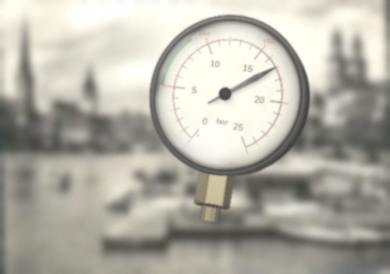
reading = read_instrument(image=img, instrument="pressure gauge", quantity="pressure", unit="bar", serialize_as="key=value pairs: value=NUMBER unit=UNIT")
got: value=17 unit=bar
